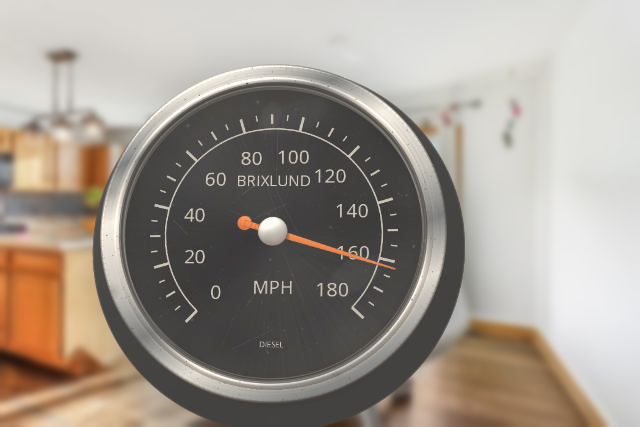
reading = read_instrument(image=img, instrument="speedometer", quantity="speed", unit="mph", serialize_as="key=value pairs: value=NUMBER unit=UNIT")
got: value=162.5 unit=mph
